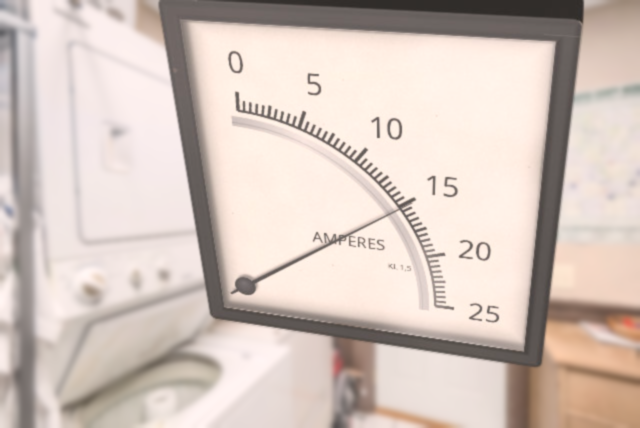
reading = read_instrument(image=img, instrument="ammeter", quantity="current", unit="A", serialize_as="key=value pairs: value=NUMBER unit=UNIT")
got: value=15 unit=A
